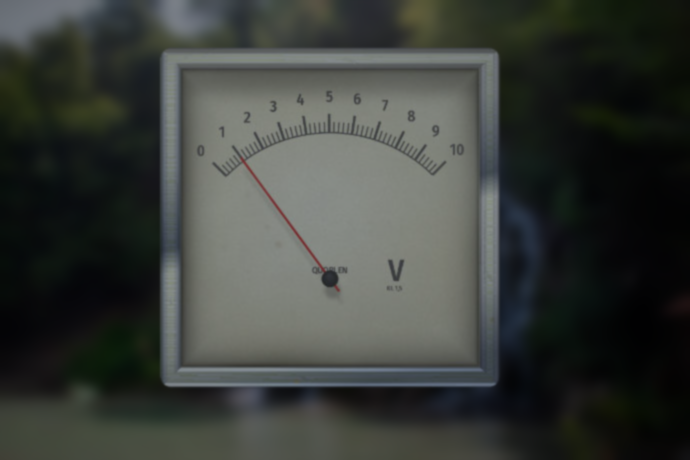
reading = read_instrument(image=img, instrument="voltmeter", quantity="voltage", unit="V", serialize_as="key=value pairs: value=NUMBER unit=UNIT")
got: value=1 unit=V
